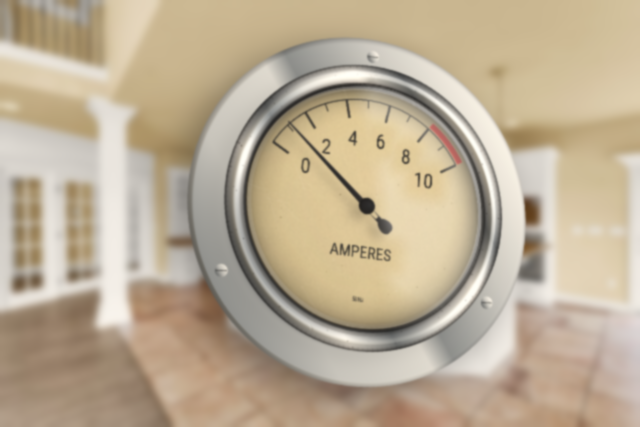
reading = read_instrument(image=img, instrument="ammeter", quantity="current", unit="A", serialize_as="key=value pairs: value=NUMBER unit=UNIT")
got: value=1 unit=A
